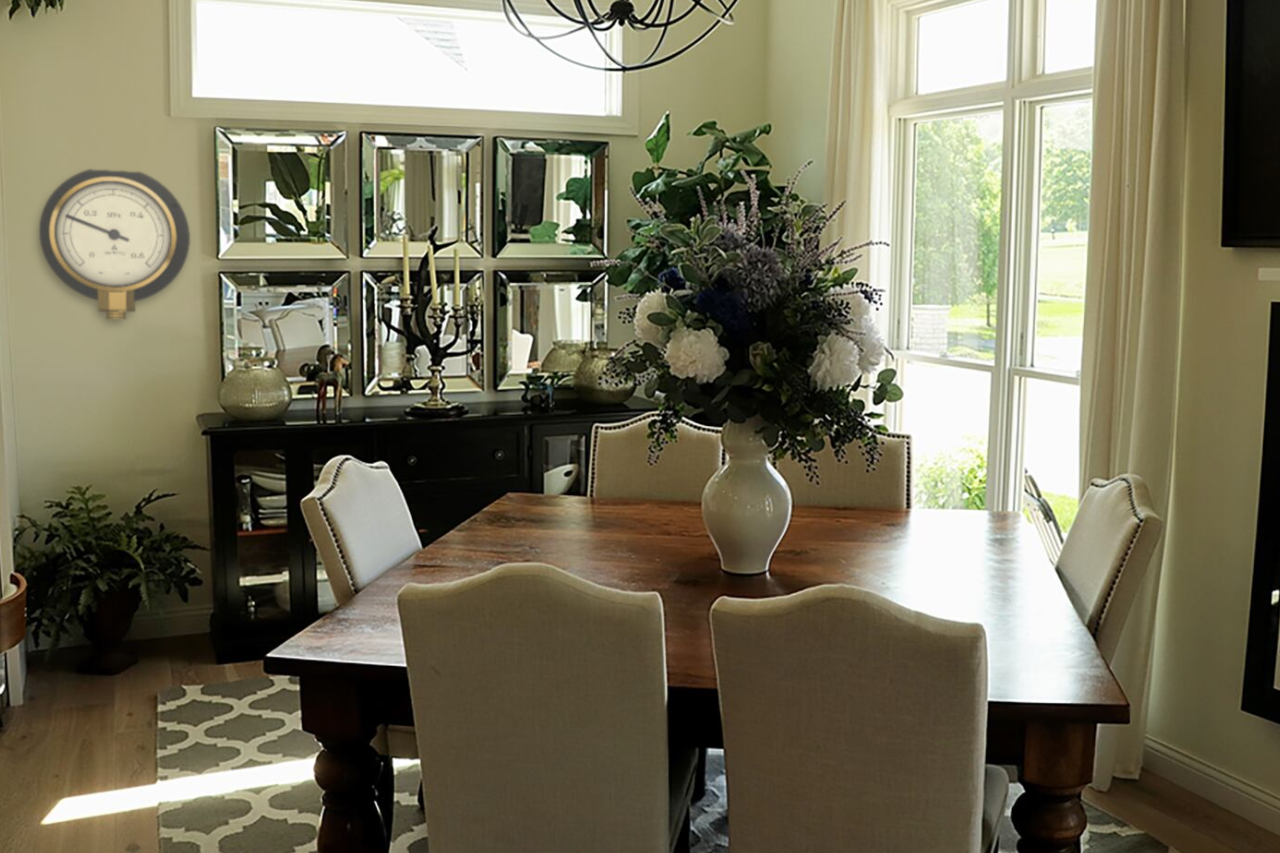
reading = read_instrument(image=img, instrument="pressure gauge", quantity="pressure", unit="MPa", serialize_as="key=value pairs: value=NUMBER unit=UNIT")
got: value=0.15 unit=MPa
